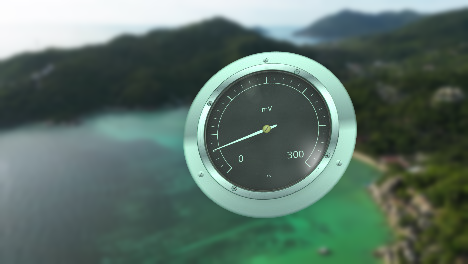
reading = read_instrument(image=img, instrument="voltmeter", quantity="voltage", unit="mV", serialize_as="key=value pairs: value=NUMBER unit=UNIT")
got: value=30 unit=mV
